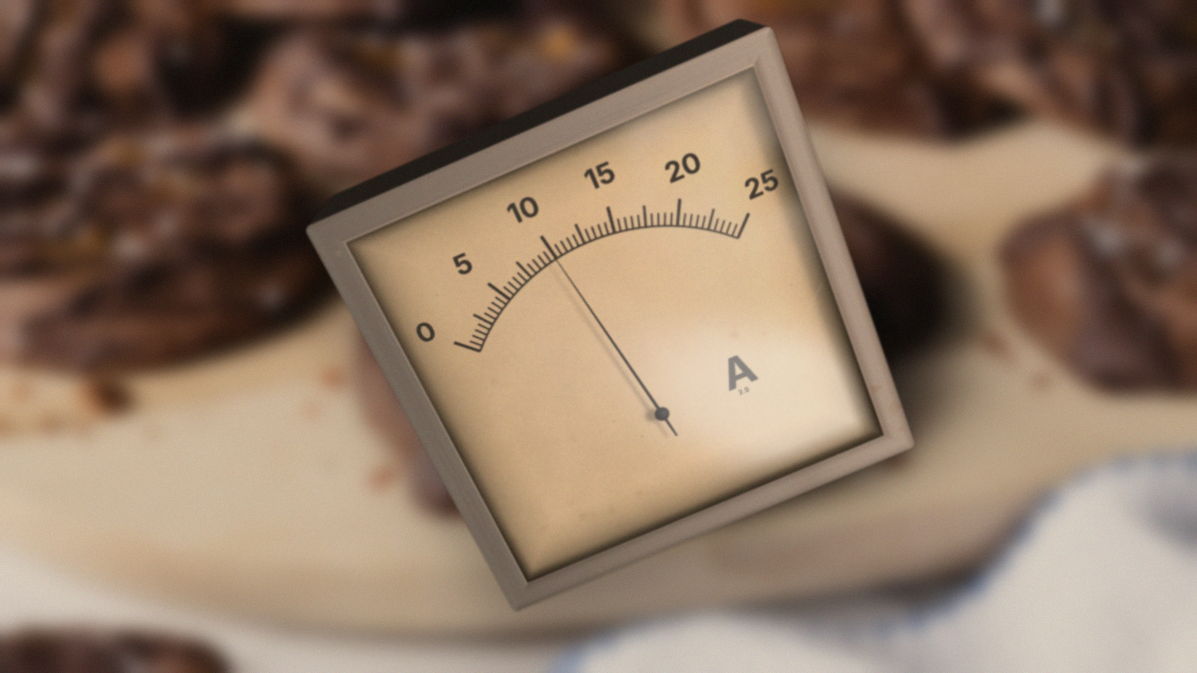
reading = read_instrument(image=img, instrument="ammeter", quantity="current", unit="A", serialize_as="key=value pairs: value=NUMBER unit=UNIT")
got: value=10 unit=A
